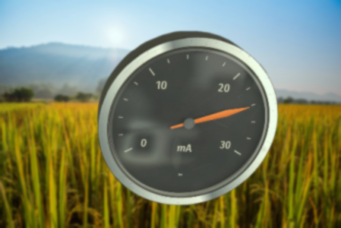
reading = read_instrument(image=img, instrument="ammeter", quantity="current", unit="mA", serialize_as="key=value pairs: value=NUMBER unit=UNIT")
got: value=24 unit=mA
